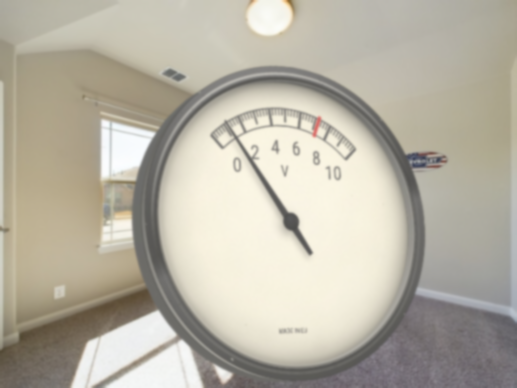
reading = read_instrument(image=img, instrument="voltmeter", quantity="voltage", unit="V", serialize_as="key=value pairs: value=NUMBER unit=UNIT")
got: value=1 unit=V
